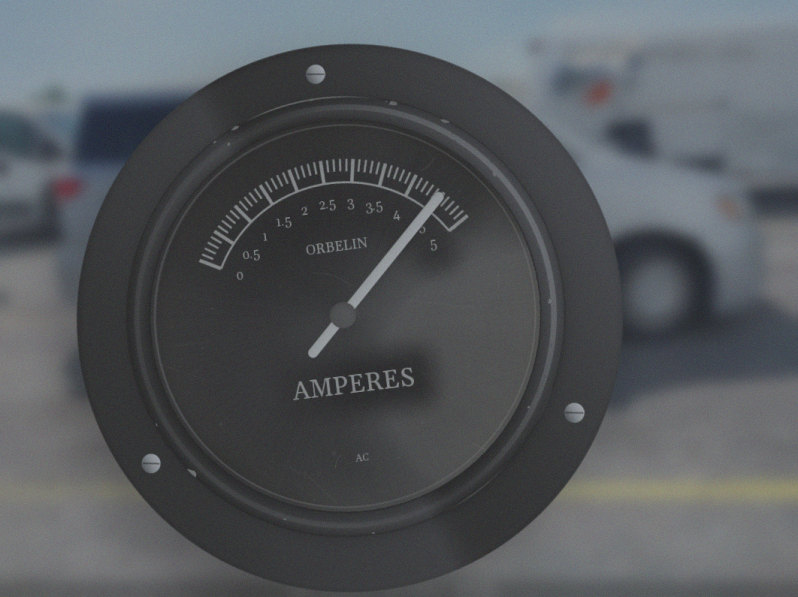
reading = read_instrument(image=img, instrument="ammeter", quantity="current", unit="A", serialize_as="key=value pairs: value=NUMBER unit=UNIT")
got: value=4.5 unit=A
